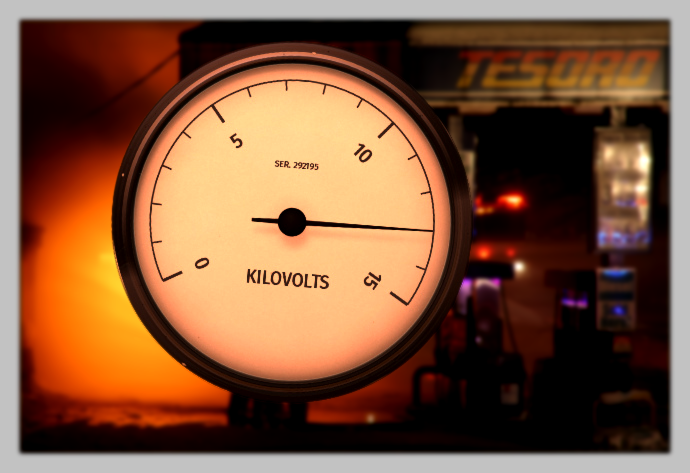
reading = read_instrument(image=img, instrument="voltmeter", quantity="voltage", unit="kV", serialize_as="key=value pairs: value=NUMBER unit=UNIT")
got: value=13 unit=kV
